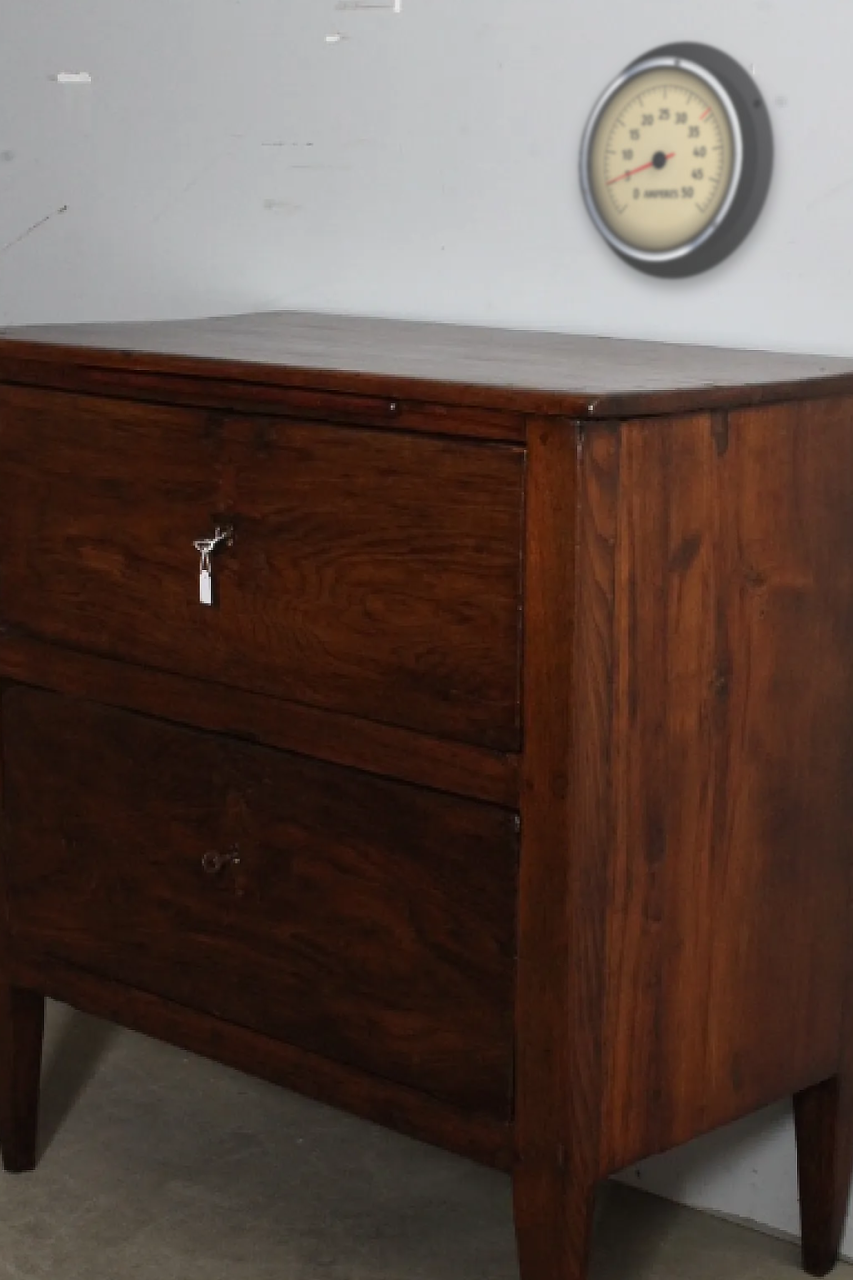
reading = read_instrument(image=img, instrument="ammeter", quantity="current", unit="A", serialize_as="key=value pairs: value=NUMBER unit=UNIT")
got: value=5 unit=A
